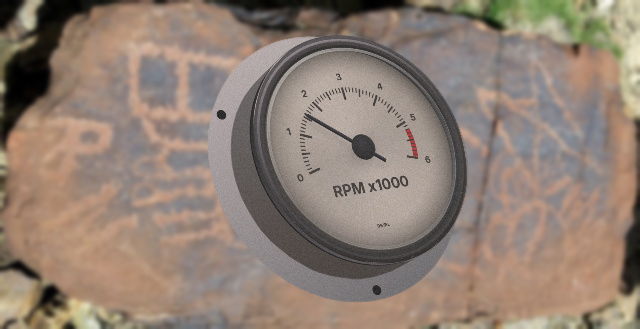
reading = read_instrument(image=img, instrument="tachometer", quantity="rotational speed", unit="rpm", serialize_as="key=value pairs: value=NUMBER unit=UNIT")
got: value=1500 unit=rpm
